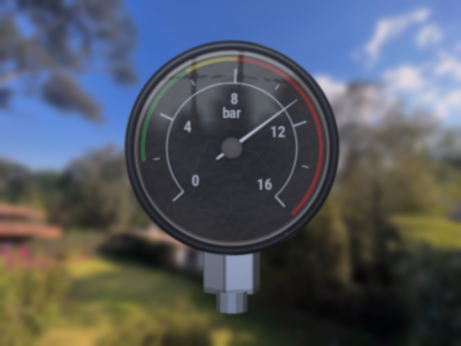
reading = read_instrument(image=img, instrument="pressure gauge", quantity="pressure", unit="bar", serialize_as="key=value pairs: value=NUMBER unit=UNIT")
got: value=11 unit=bar
